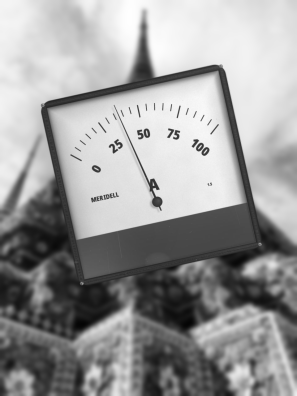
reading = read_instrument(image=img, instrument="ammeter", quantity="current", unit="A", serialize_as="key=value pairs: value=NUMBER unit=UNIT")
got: value=37.5 unit=A
